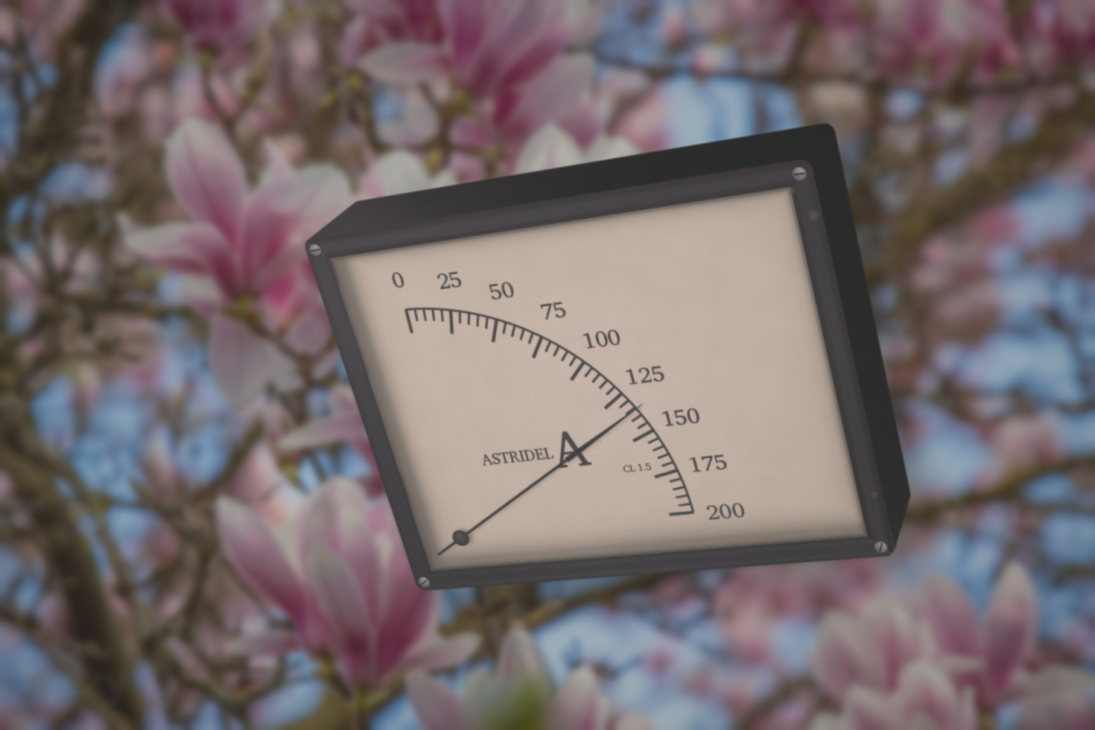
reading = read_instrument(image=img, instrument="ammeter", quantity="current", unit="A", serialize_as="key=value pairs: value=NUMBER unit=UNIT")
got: value=135 unit=A
